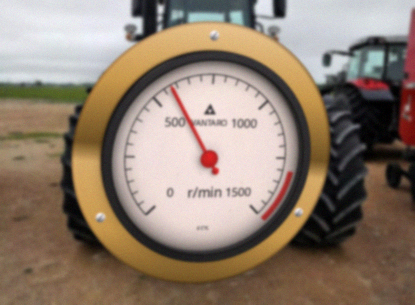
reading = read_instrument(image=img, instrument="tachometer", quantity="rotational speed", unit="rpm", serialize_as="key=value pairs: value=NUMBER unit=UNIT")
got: value=575 unit=rpm
